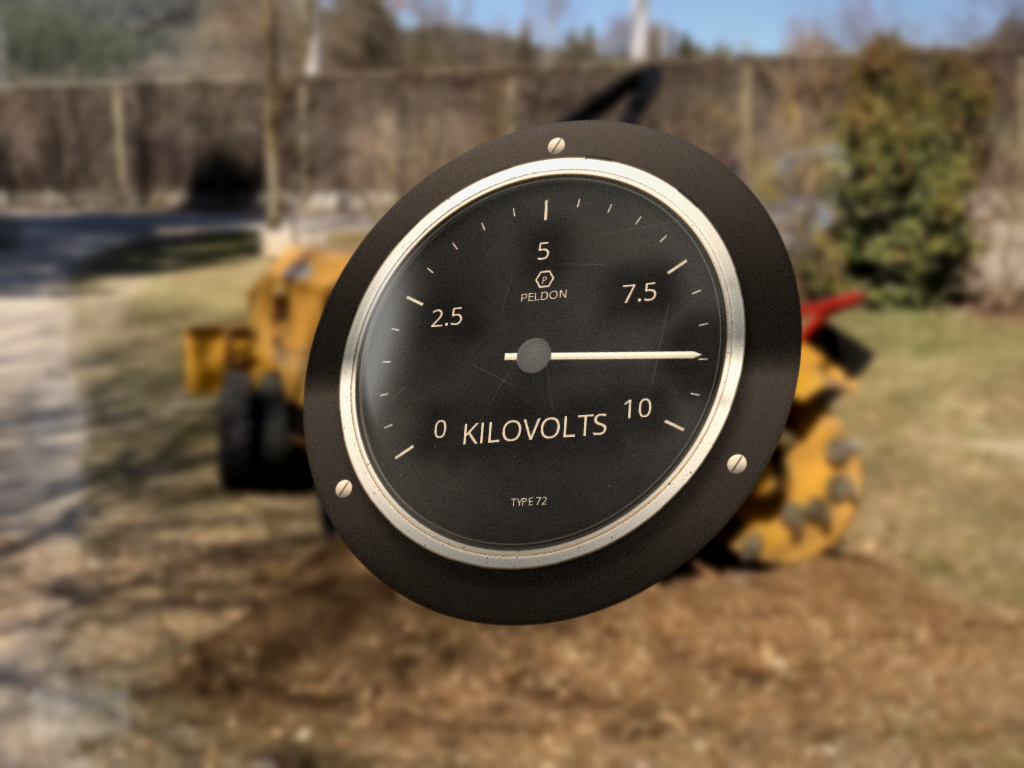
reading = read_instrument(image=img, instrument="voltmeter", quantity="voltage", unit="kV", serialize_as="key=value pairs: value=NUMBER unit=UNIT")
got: value=9 unit=kV
